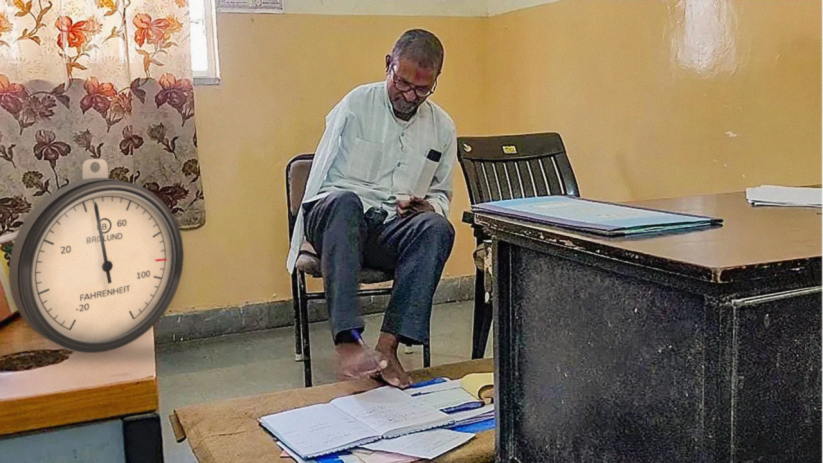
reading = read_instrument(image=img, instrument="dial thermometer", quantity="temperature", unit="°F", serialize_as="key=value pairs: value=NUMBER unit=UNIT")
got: value=44 unit=°F
